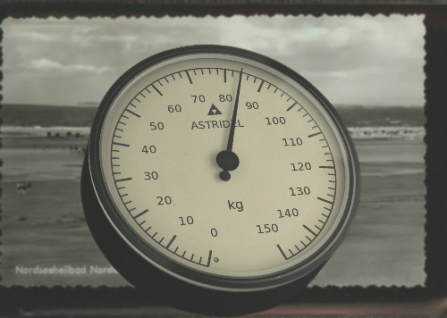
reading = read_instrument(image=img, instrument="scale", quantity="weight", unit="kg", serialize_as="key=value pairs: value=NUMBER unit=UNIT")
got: value=84 unit=kg
